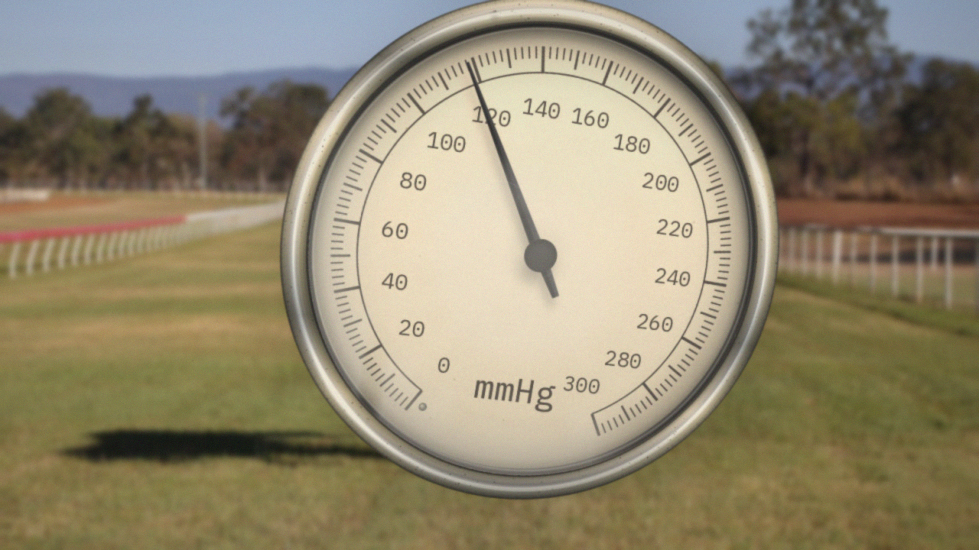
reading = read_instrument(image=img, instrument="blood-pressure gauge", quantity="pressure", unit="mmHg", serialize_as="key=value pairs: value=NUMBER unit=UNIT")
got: value=118 unit=mmHg
